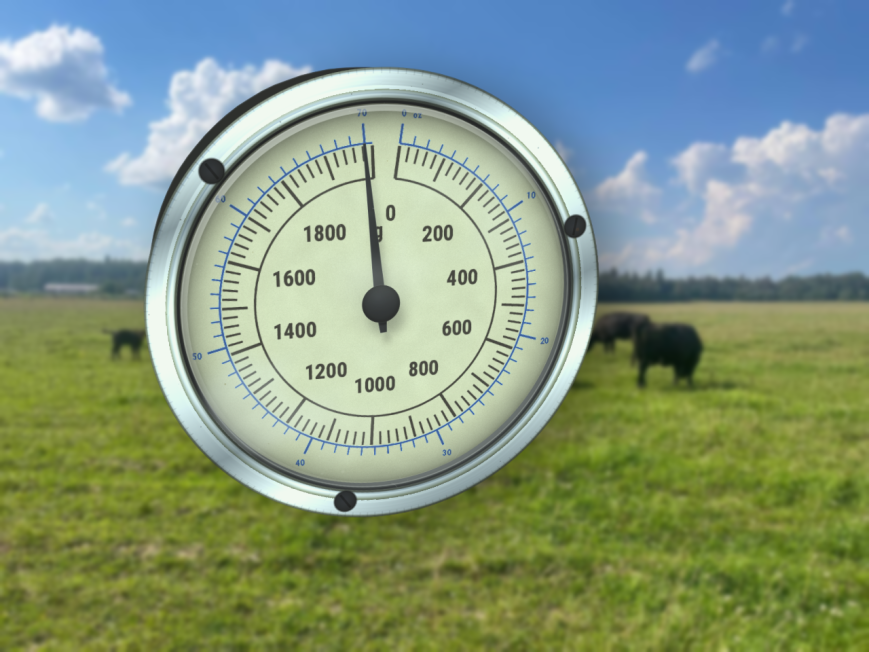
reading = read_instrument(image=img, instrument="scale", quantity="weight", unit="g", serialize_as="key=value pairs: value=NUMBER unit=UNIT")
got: value=1980 unit=g
